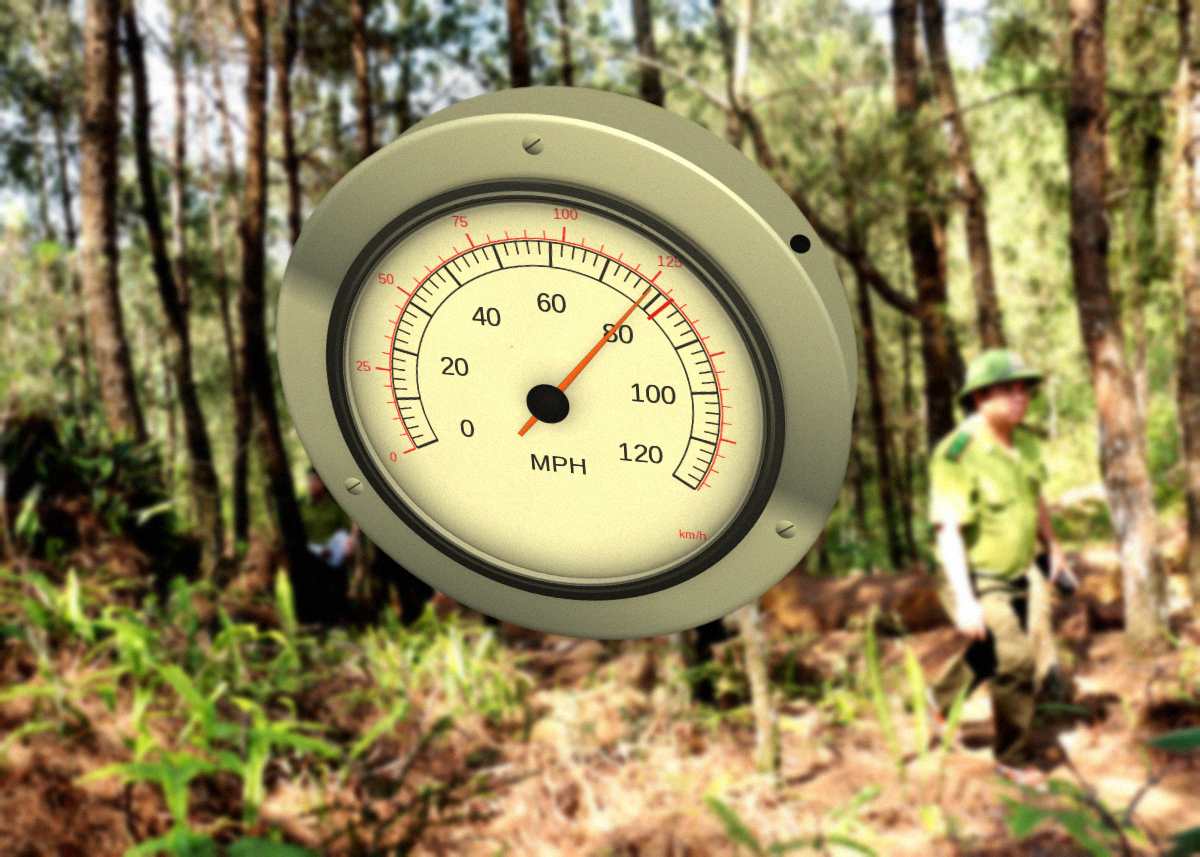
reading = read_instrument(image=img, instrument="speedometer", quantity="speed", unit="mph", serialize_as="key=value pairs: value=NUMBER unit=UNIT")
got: value=78 unit=mph
